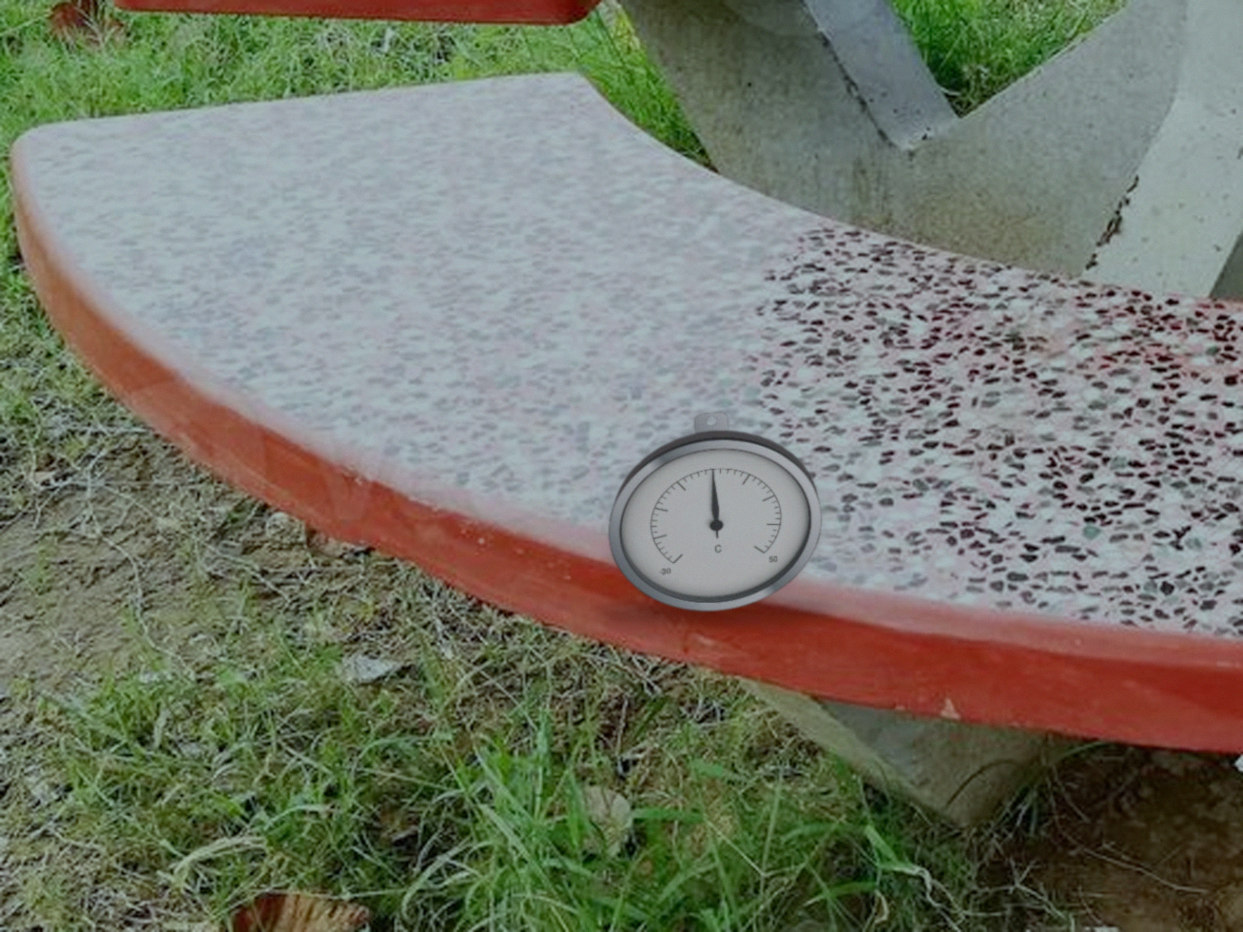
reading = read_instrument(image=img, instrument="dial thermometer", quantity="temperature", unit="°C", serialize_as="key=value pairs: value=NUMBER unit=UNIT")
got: value=10 unit=°C
